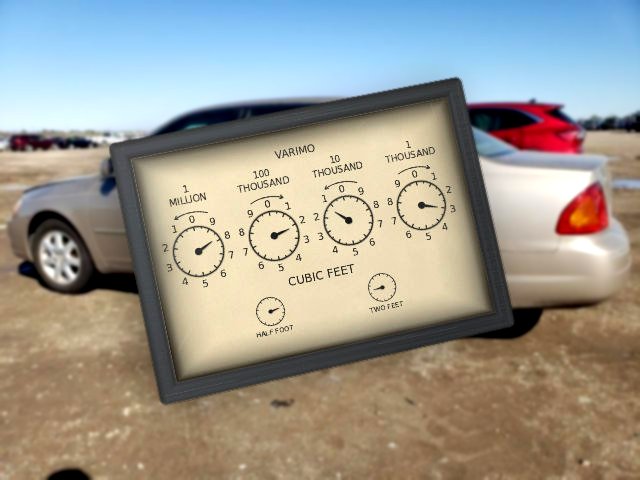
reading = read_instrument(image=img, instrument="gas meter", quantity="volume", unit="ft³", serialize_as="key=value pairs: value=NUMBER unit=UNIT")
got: value=821300 unit=ft³
